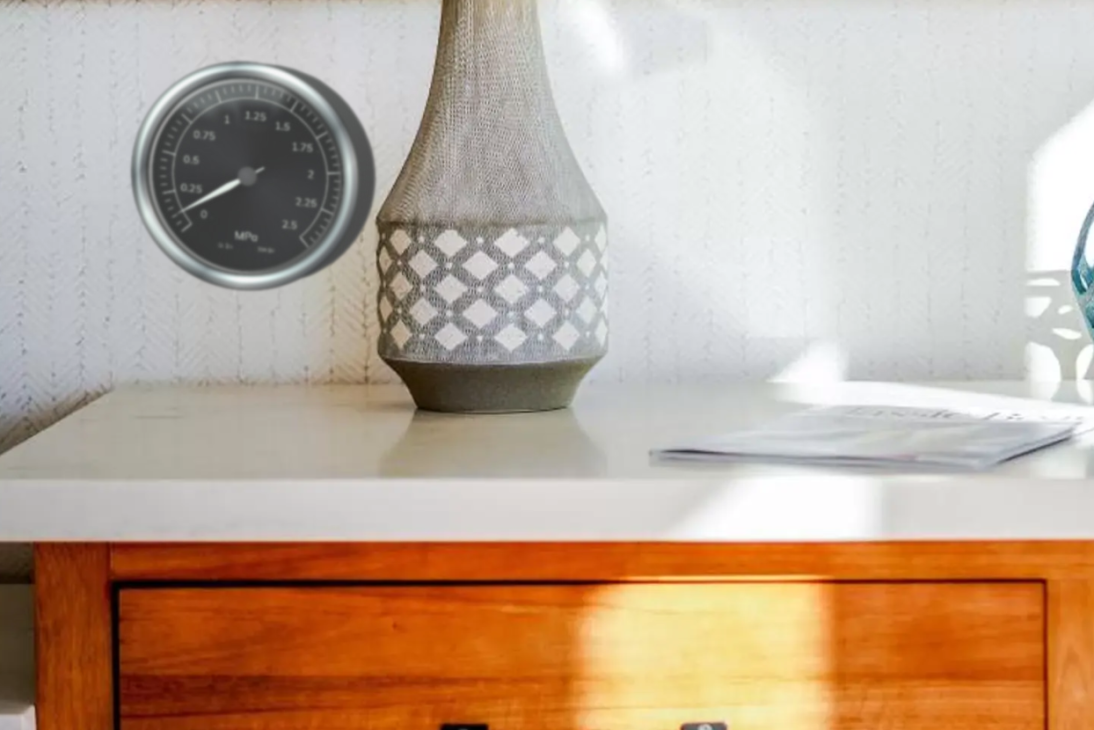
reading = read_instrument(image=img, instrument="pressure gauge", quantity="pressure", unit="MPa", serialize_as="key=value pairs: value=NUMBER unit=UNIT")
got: value=0.1 unit=MPa
